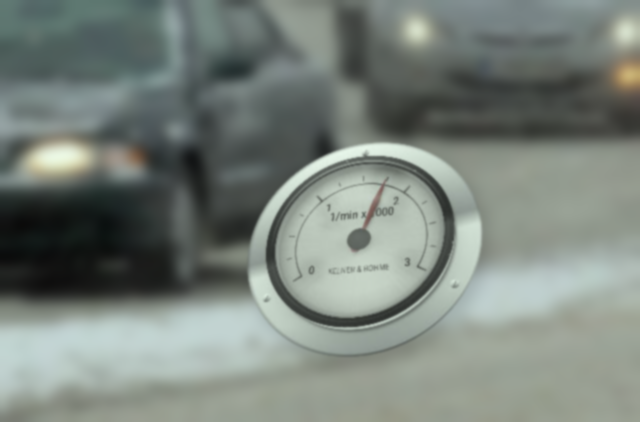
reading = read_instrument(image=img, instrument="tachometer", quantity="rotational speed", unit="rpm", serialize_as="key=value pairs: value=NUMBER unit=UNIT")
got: value=1750 unit=rpm
